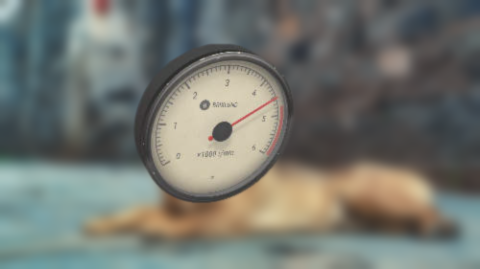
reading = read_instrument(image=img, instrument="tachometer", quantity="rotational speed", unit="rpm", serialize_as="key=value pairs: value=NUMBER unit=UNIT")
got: value=4500 unit=rpm
